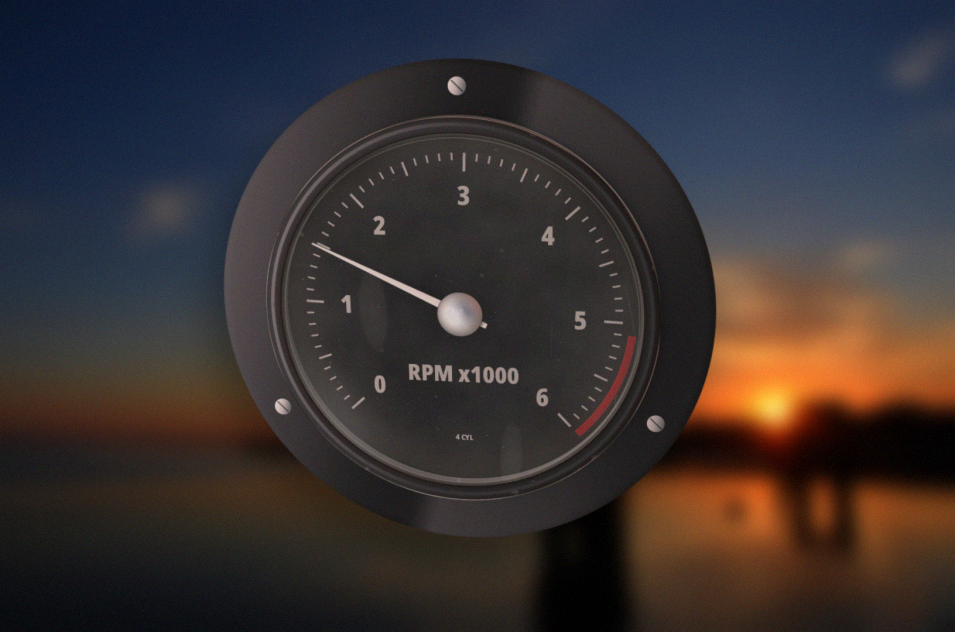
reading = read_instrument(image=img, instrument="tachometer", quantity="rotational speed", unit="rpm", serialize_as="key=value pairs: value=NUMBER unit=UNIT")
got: value=1500 unit=rpm
